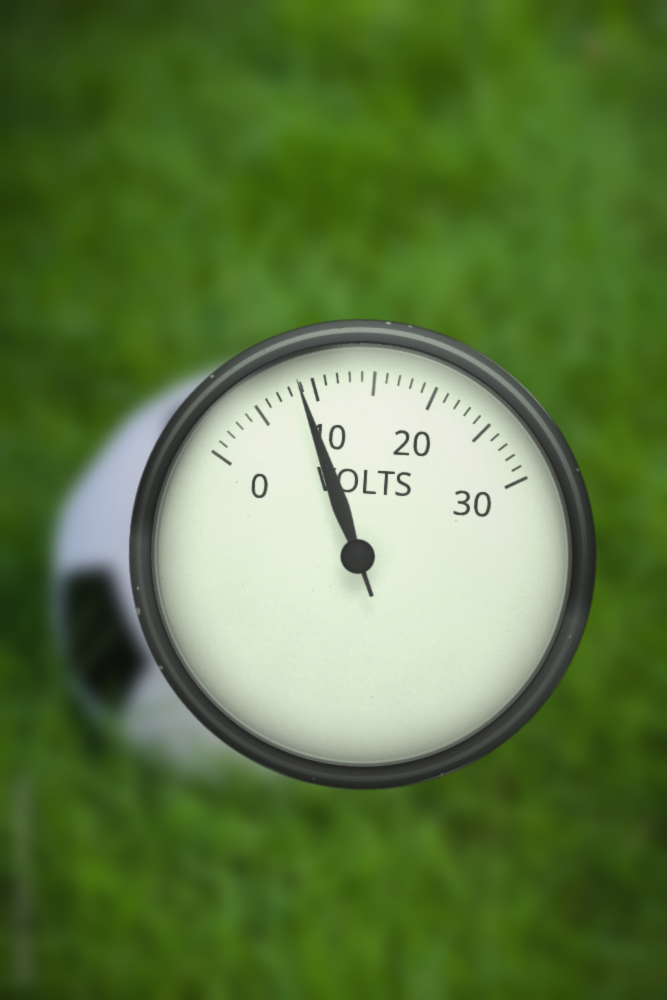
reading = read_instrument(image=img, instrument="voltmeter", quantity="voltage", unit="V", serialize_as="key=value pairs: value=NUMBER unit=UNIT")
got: value=9 unit=V
